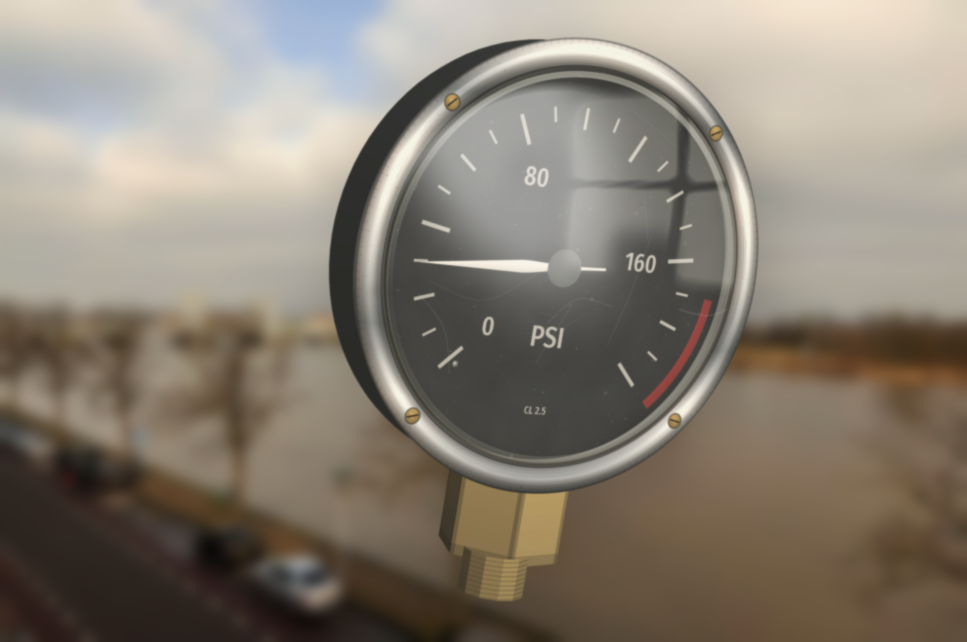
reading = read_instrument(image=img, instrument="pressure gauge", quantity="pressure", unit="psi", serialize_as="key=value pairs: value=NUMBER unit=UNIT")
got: value=30 unit=psi
